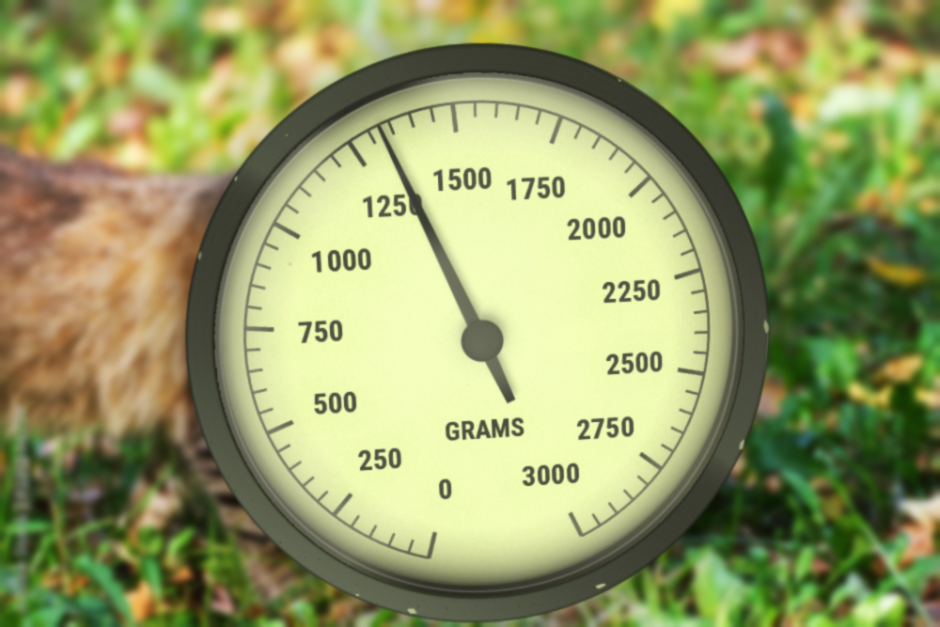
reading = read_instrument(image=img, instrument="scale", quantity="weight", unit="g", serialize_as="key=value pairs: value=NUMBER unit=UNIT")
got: value=1325 unit=g
